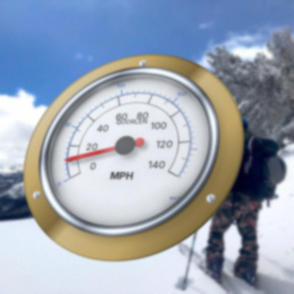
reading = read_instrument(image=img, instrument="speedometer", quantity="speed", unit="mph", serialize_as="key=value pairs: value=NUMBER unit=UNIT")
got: value=10 unit=mph
